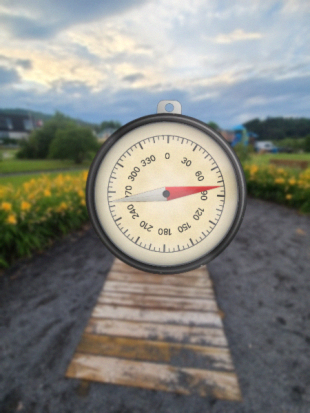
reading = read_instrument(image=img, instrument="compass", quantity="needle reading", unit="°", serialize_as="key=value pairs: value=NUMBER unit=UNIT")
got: value=80 unit=°
